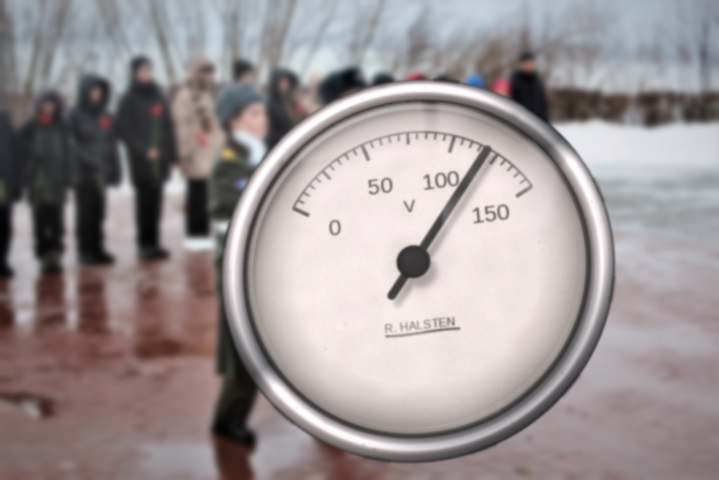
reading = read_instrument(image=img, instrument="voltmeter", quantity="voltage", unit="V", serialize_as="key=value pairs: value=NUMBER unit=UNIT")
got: value=120 unit=V
